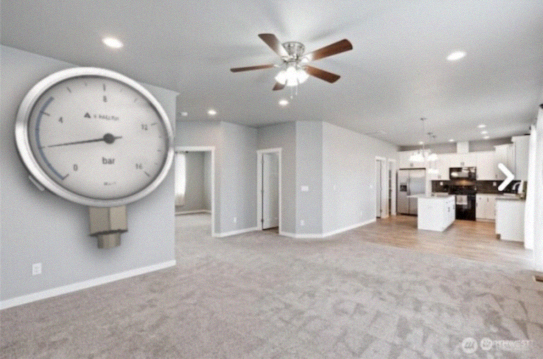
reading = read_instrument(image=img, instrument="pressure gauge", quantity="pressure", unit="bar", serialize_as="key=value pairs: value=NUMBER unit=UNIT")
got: value=2 unit=bar
